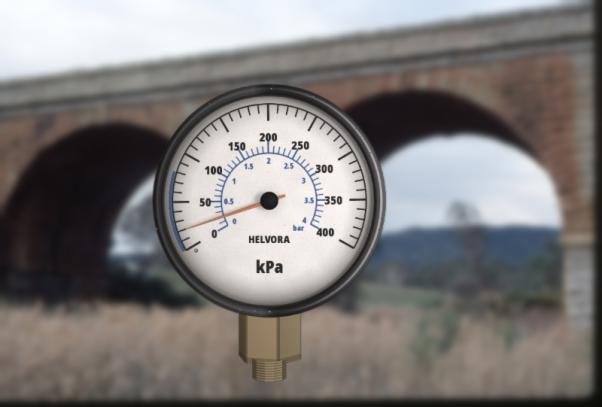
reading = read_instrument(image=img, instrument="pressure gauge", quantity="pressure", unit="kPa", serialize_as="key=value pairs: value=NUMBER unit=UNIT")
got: value=20 unit=kPa
